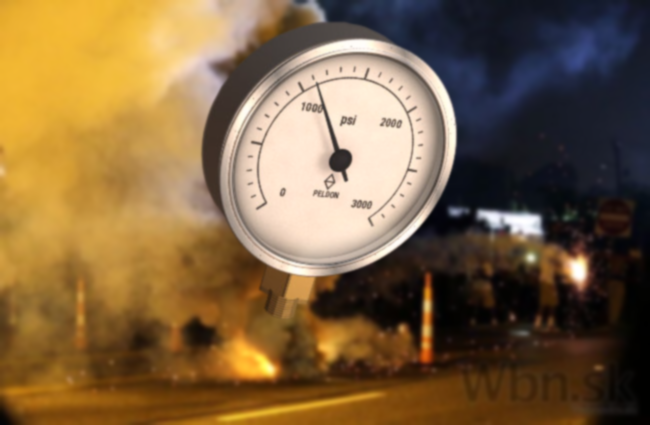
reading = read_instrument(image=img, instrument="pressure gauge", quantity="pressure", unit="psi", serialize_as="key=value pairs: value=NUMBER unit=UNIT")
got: value=1100 unit=psi
